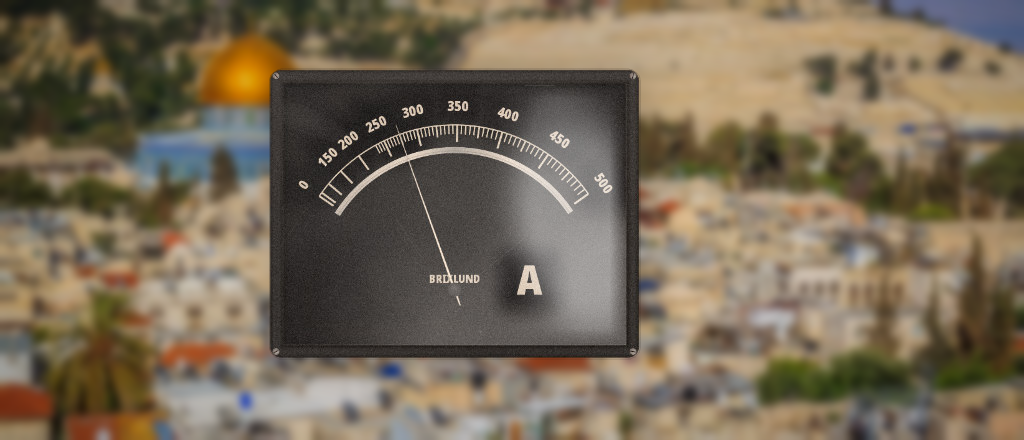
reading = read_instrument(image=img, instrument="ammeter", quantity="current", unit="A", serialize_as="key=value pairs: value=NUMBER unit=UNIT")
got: value=275 unit=A
